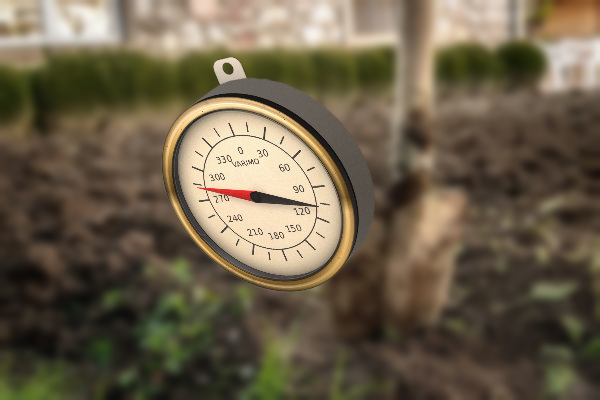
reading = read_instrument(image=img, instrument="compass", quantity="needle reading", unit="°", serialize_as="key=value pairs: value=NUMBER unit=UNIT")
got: value=285 unit=°
